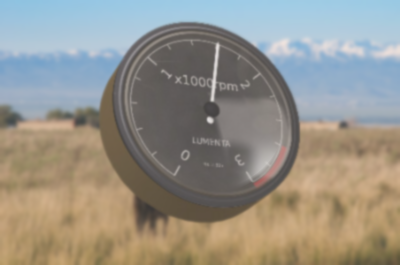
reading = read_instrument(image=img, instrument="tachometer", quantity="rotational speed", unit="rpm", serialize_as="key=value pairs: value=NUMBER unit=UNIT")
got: value=1600 unit=rpm
